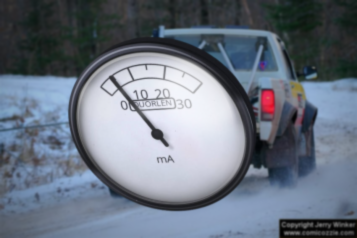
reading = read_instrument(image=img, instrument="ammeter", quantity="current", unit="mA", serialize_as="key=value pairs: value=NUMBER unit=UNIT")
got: value=5 unit=mA
